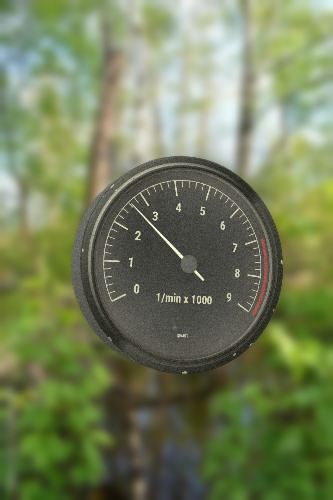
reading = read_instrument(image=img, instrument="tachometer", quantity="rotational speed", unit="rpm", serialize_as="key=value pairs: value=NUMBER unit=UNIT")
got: value=2600 unit=rpm
